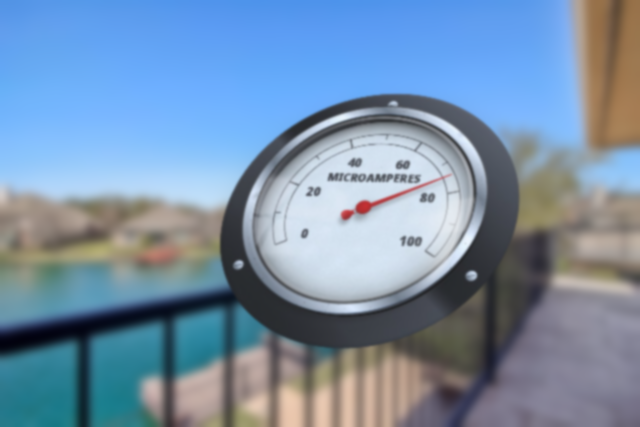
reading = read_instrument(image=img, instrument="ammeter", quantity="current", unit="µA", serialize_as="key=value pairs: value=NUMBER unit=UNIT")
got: value=75 unit=µA
